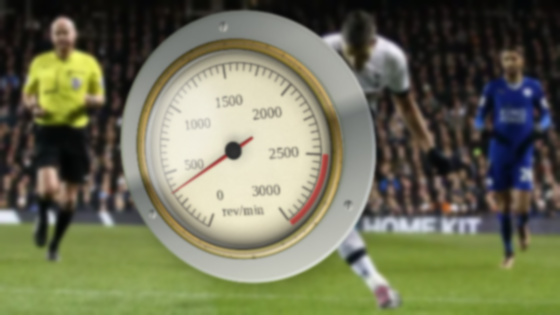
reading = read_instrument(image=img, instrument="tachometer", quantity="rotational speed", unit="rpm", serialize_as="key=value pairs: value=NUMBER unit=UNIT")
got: value=350 unit=rpm
